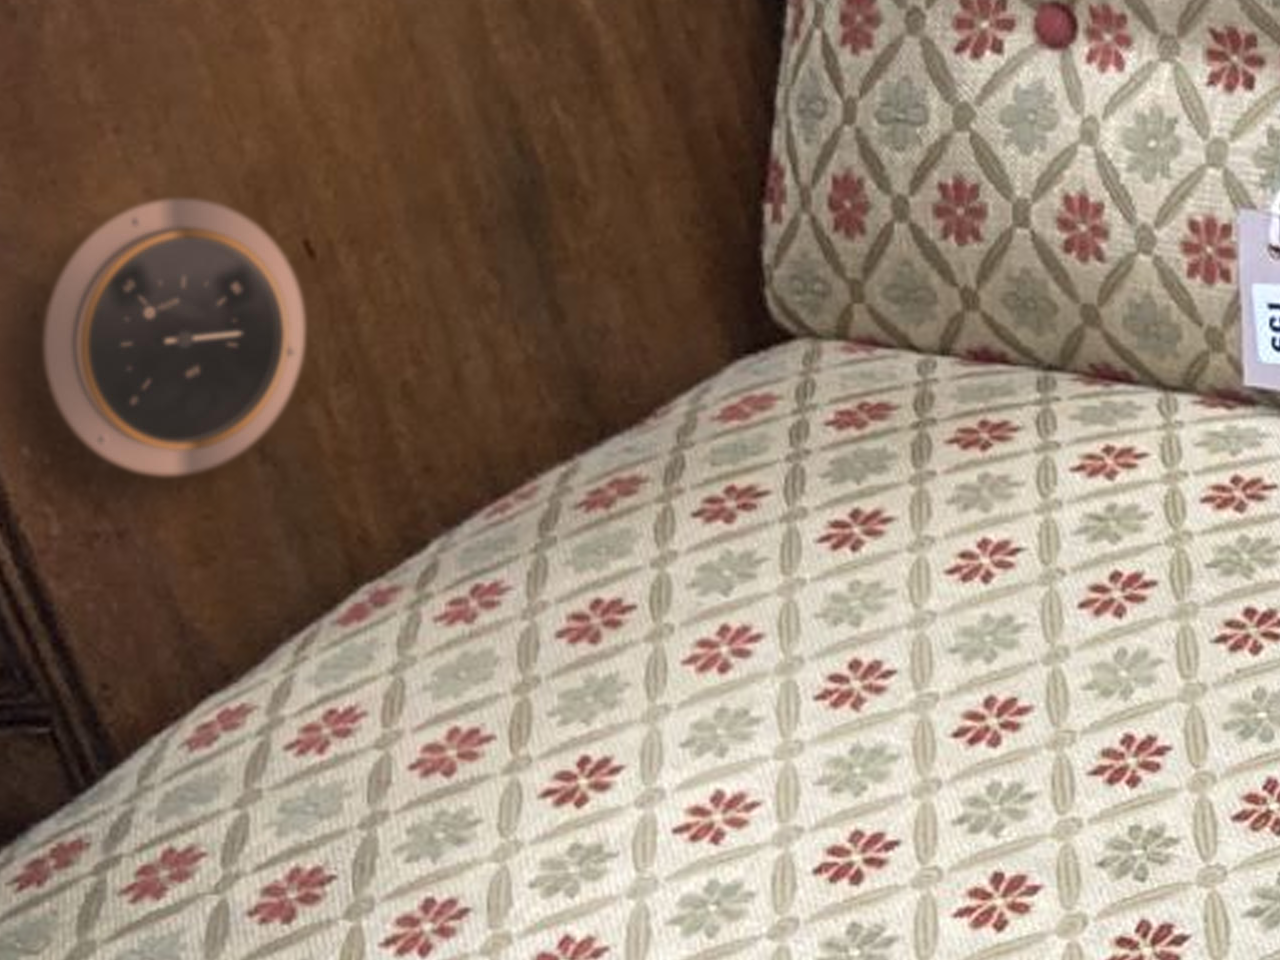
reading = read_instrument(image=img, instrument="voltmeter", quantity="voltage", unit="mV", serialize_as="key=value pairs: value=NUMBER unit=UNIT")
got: value=95 unit=mV
